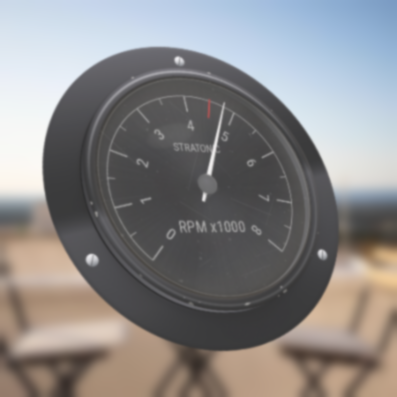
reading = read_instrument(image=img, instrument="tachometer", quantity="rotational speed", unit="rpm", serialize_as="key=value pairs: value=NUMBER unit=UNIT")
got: value=4750 unit=rpm
